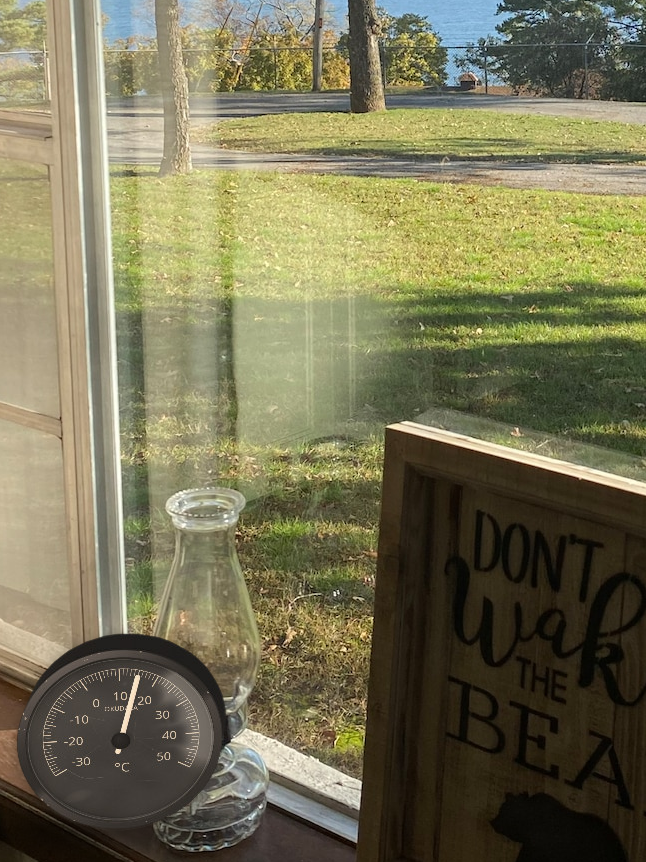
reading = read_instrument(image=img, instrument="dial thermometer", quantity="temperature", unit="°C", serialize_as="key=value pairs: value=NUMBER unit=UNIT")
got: value=15 unit=°C
